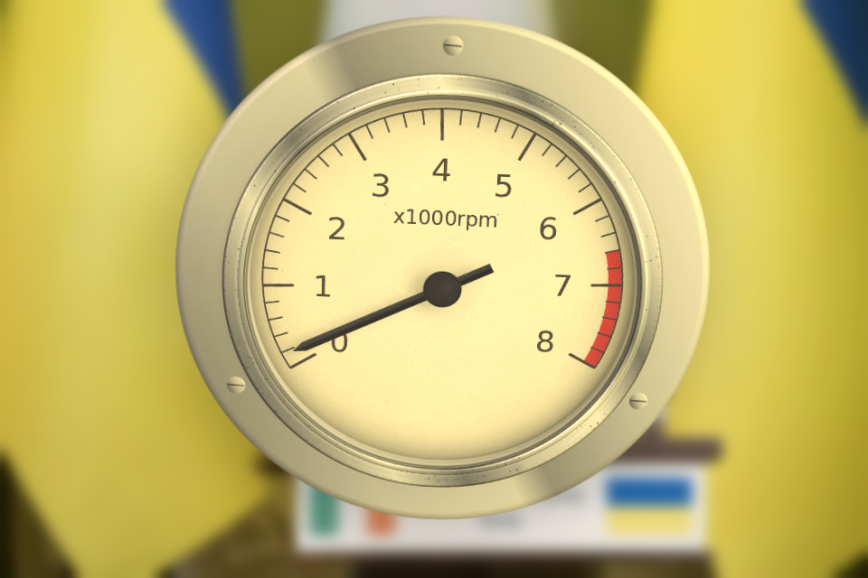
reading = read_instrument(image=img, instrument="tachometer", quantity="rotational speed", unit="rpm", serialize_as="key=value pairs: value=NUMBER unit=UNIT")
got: value=200 unit=rpm
